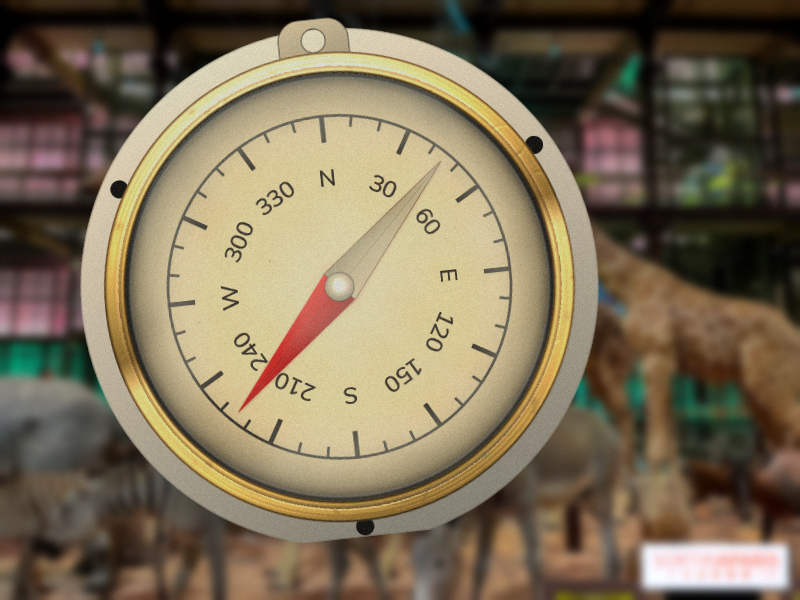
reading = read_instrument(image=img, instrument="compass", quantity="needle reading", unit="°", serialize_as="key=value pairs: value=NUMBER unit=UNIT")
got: value=225 unit=°
